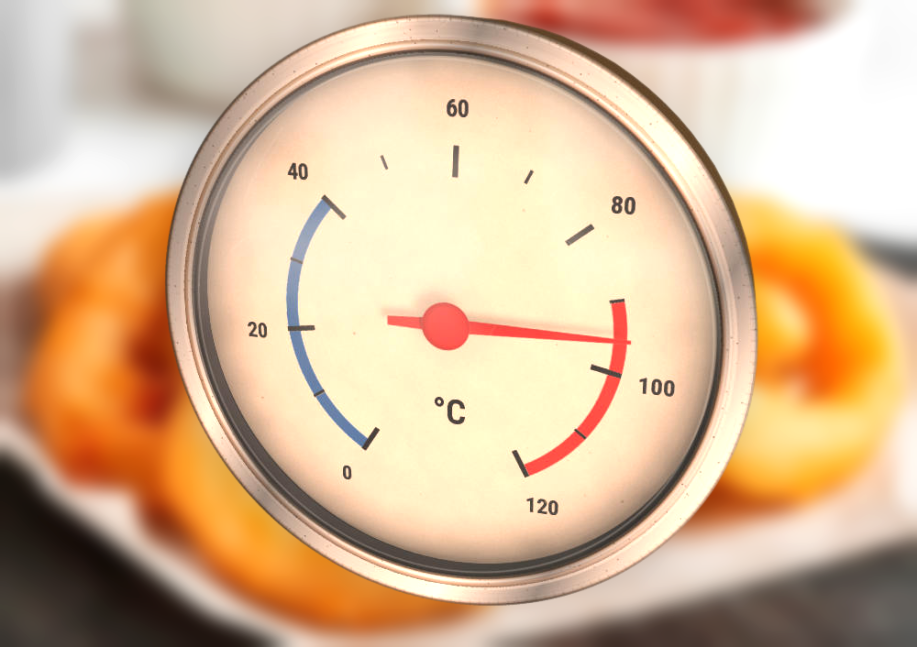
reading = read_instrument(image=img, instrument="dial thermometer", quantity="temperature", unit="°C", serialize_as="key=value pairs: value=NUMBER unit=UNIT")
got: value=95 unit=°C
